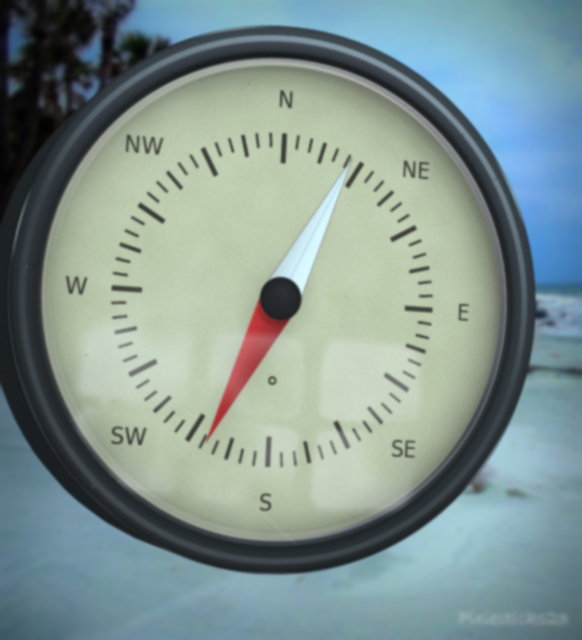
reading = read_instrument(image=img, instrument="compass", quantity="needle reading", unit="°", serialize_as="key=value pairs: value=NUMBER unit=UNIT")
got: value=205 unit=°
